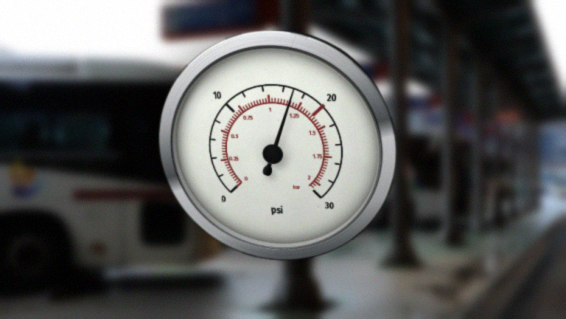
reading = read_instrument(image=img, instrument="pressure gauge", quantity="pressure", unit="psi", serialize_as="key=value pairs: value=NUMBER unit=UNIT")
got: value=17 unit=psi
